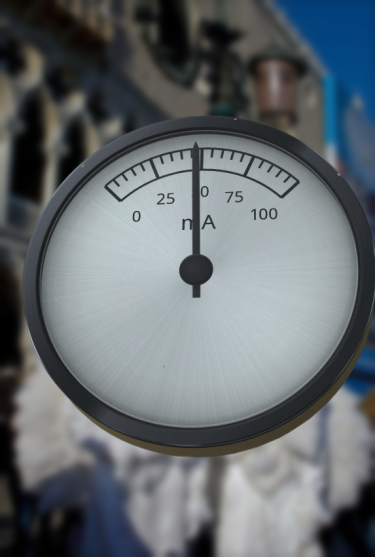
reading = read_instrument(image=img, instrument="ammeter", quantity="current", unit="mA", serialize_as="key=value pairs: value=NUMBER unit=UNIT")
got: value=47.5 unit=mA
